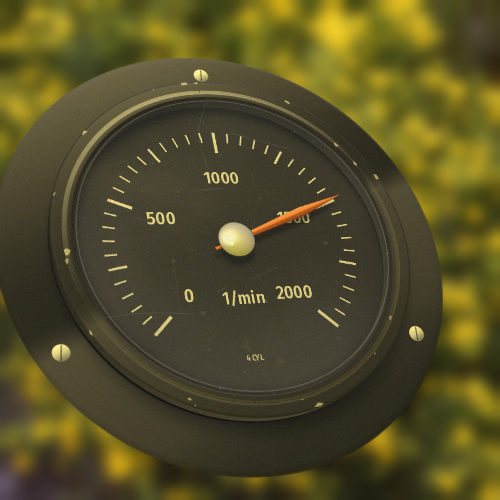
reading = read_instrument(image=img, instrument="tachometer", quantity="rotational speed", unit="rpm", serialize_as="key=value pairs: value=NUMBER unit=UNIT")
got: value=1500 unit=rpm
